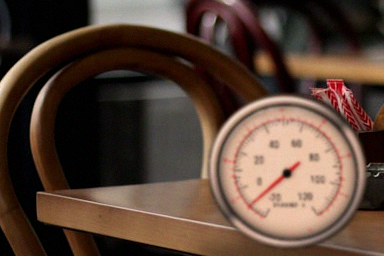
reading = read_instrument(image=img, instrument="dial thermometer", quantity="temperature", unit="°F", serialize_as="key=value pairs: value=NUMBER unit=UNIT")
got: value=-10 unit=°F
